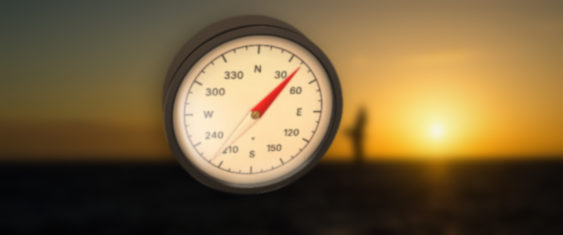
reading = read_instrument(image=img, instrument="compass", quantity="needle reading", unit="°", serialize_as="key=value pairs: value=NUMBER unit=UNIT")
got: value=40 unit=°
